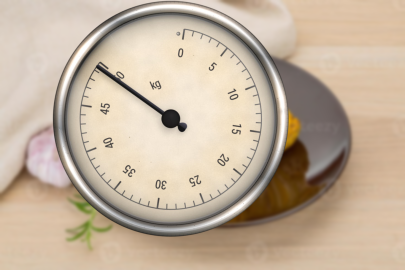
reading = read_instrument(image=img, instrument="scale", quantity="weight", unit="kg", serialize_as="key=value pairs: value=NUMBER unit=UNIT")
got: value=49.5 unit=kg
